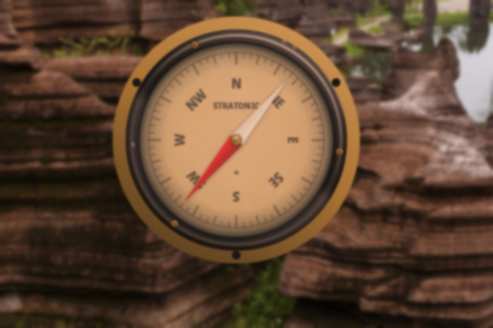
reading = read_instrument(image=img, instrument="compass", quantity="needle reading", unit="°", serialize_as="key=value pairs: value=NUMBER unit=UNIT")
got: value=220 unit=°
